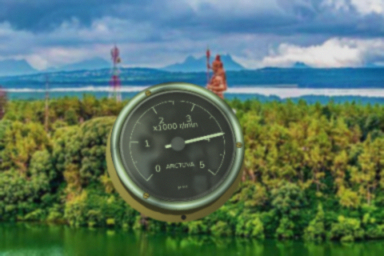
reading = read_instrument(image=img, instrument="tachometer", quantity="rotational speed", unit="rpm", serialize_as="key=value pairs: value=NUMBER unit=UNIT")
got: value=4000 unit=rpm
